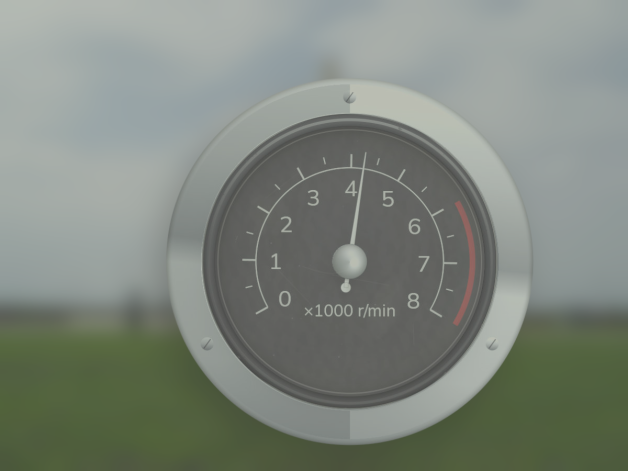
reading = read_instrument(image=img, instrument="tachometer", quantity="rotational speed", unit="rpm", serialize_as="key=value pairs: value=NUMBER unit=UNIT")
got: value=4250 unit=rpm
